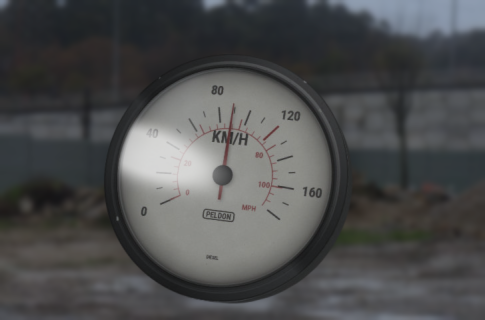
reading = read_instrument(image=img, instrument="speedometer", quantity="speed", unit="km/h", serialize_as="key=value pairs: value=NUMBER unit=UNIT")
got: value=90 unit=km/h
